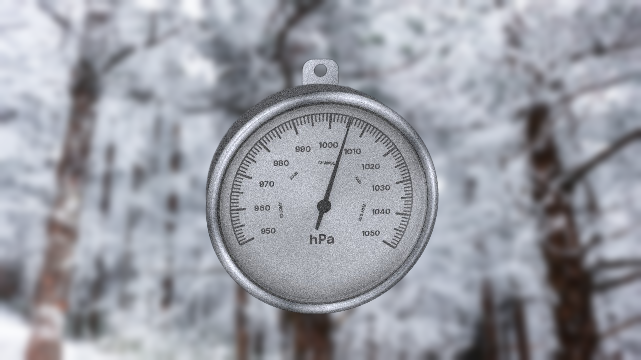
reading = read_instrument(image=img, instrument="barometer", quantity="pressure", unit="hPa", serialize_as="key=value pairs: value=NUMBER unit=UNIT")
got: value=1005 unit=hPa
